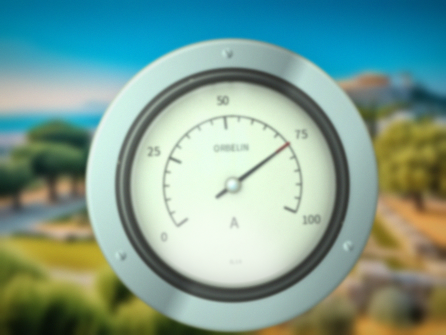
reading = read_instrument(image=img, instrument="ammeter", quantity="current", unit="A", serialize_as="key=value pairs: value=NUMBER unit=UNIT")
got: value=75 unit=A
